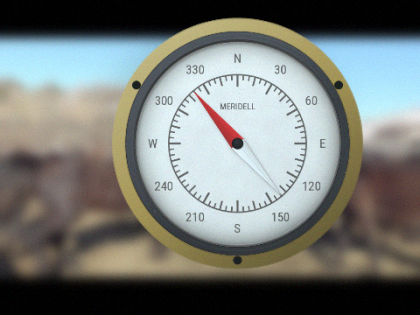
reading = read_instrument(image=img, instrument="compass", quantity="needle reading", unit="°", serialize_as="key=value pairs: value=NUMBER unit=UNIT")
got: value=320 unit=°
